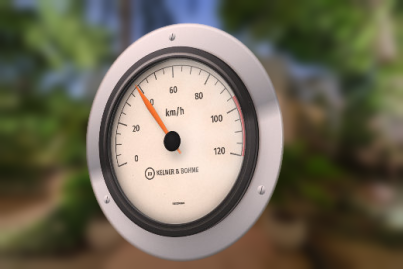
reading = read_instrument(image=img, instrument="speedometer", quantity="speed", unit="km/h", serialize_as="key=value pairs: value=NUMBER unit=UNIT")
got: value=40 unit=km/h
